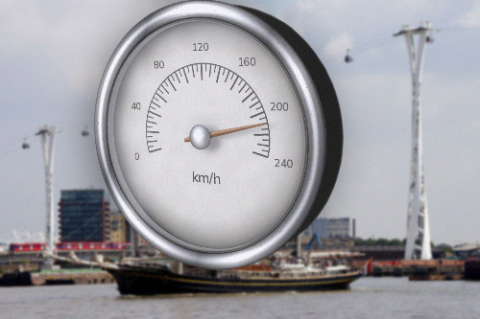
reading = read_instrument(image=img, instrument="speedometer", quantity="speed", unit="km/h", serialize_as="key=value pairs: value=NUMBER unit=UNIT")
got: value=210 unit=km/h
